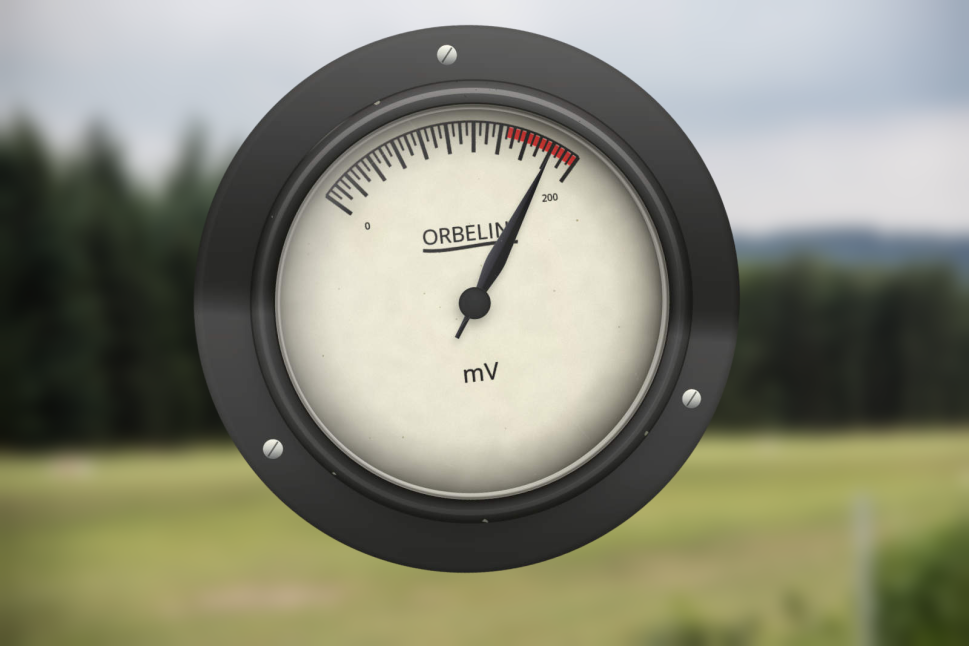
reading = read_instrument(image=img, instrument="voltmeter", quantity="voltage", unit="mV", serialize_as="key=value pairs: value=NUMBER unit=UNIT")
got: value=180 unit=mV
